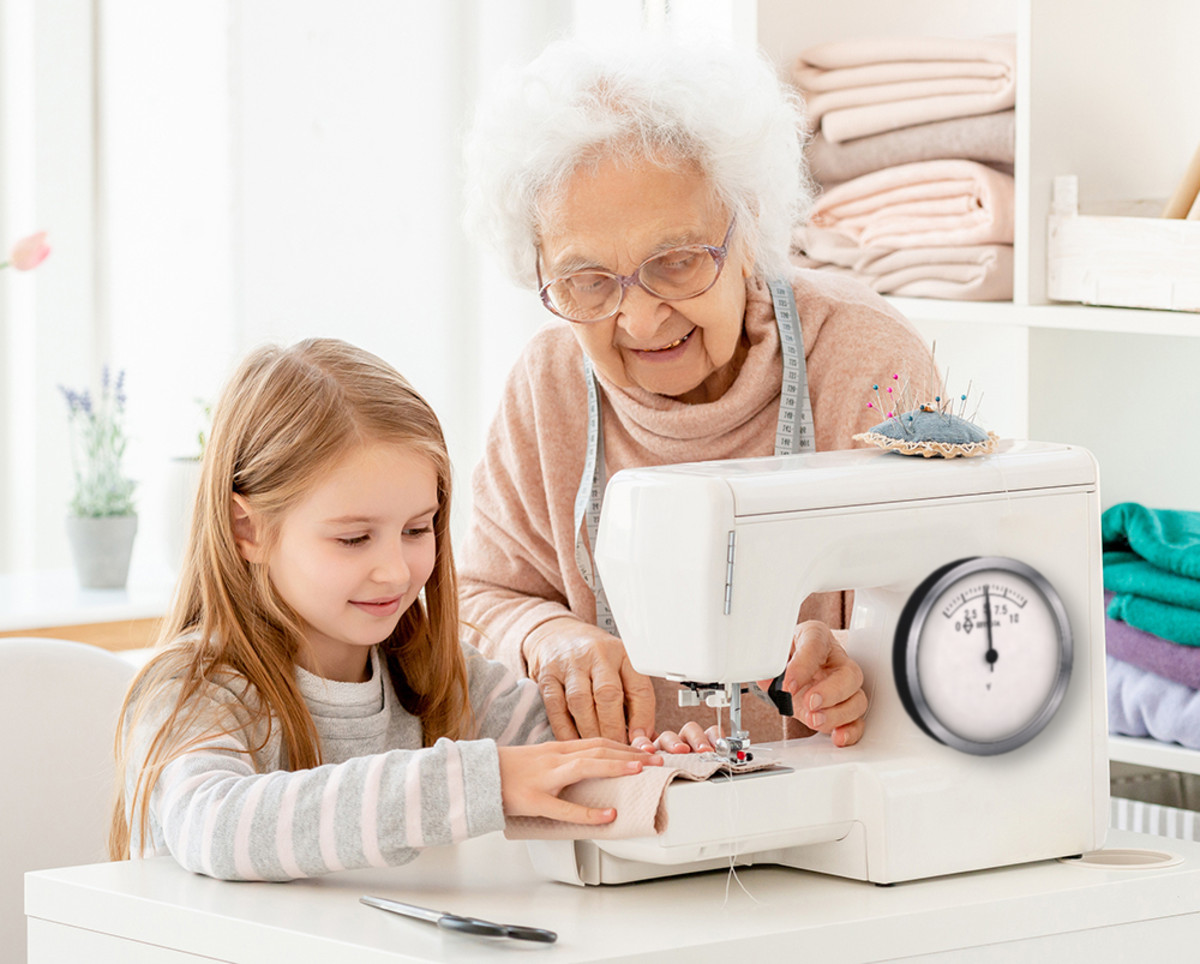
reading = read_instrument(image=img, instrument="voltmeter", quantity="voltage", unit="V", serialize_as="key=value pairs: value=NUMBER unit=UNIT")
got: value=5 unit=V
